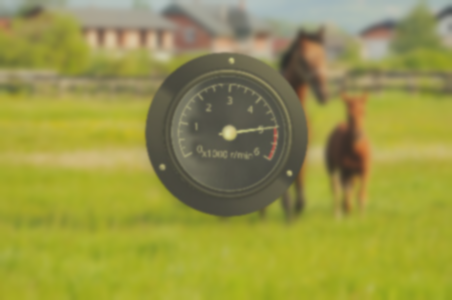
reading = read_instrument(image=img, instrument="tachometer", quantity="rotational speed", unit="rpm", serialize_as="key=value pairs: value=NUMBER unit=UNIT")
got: value=5000 unit=rpm
